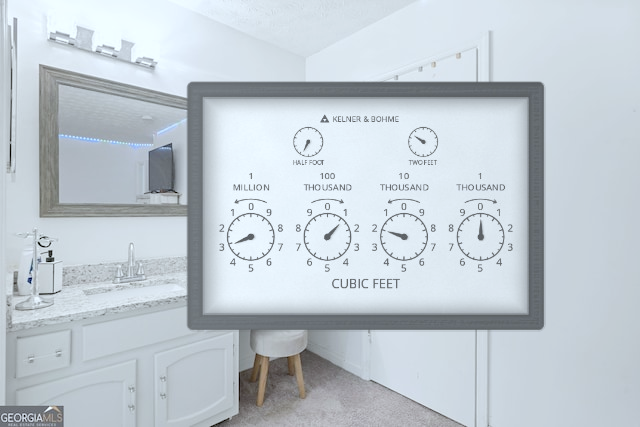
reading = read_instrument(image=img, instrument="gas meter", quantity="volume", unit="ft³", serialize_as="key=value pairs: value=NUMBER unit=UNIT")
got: value=312000 unit=ft³
